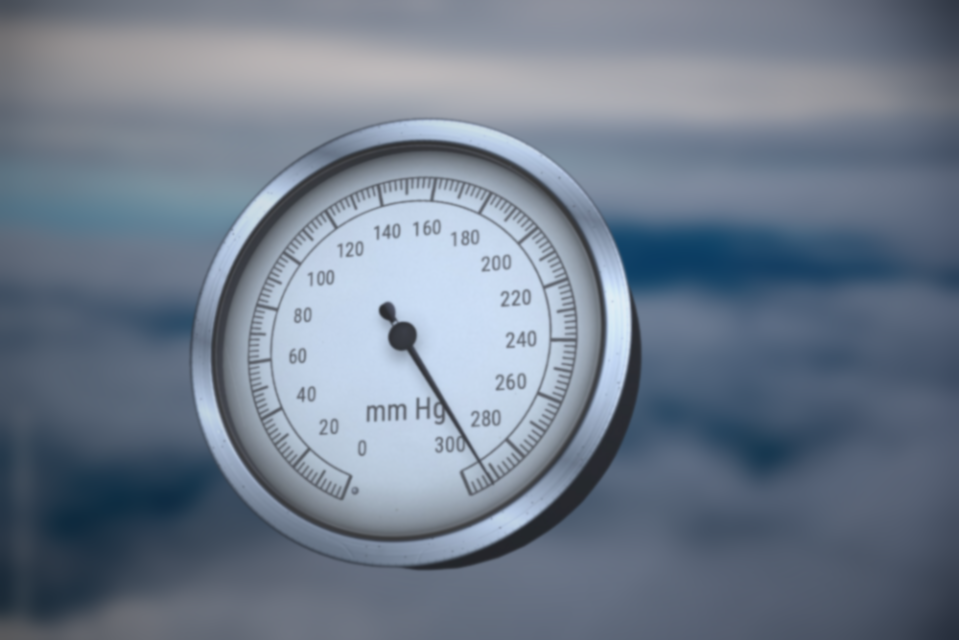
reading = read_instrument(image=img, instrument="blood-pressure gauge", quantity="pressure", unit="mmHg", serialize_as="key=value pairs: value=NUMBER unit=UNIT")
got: value=292 unit=mmHg
